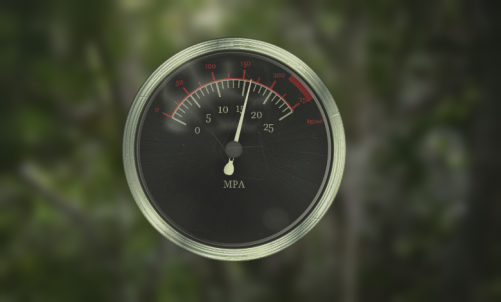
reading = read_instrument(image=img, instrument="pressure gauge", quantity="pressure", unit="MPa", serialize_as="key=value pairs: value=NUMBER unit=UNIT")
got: value=16 unit=MPa
